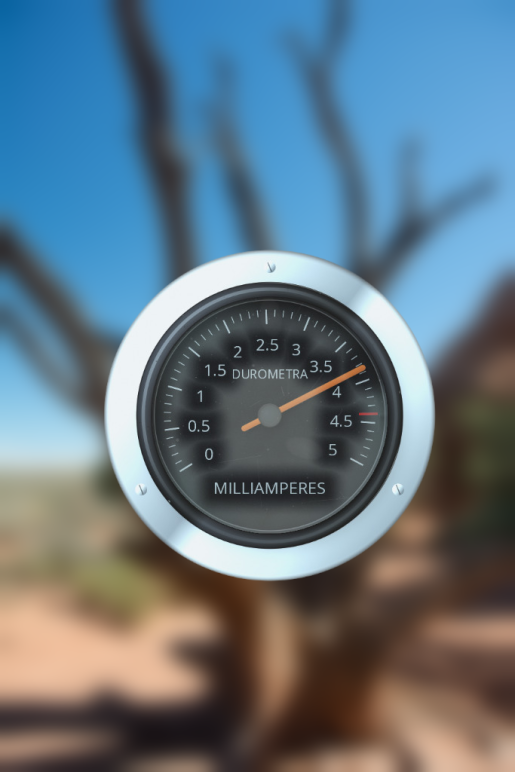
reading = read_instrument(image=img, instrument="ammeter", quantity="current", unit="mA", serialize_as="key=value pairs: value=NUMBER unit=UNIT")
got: value=3.85 unit=mA
